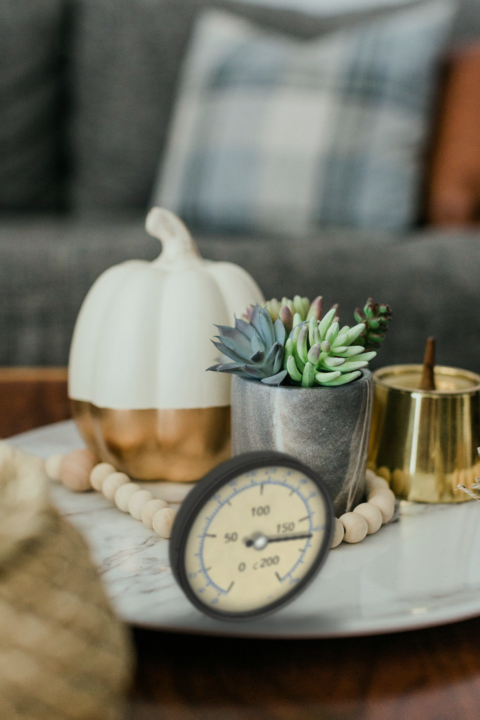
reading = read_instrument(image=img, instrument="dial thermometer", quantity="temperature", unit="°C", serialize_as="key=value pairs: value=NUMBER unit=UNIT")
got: value=162.5 unit=°C
